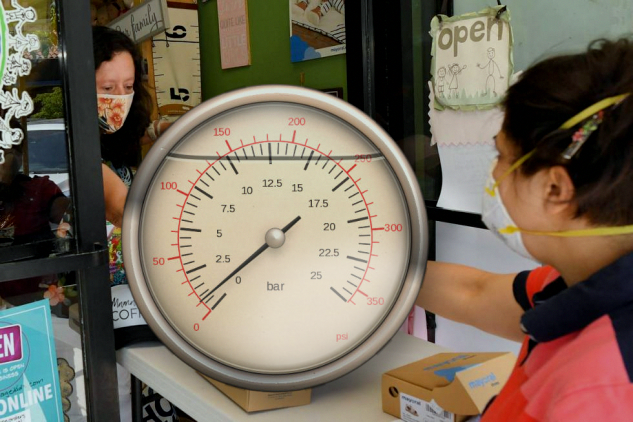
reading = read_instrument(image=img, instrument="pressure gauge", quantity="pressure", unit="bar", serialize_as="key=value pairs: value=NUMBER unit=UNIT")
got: value=0.75 unit=bar
